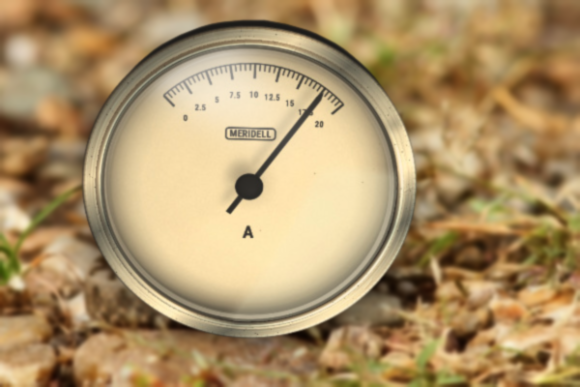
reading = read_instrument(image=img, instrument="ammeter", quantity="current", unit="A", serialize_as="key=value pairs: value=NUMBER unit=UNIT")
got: value=17.5 unit=A
